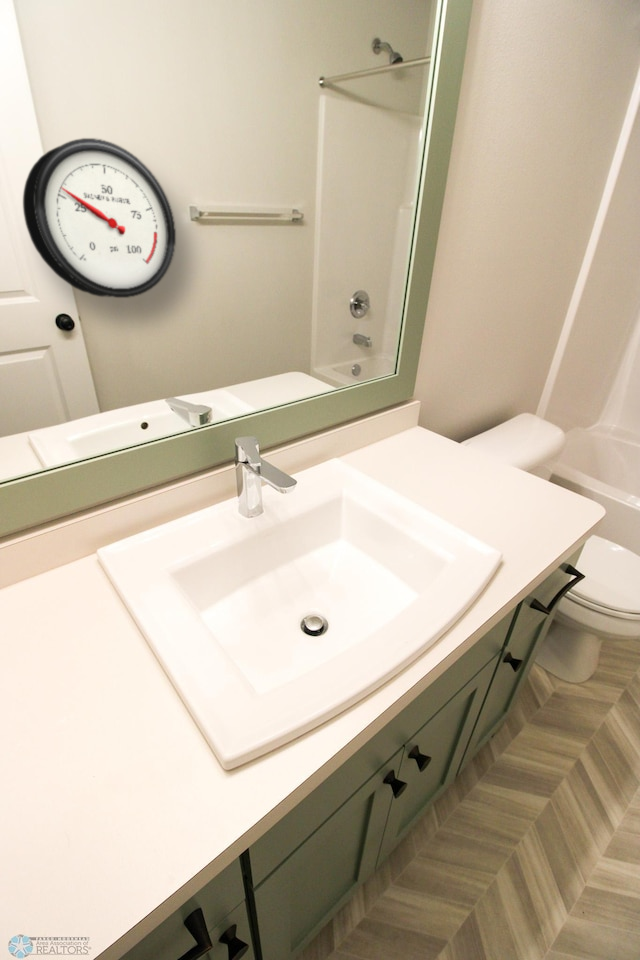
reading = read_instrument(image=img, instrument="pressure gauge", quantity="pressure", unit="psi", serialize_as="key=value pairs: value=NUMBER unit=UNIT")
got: value=27.5 unit=psi
